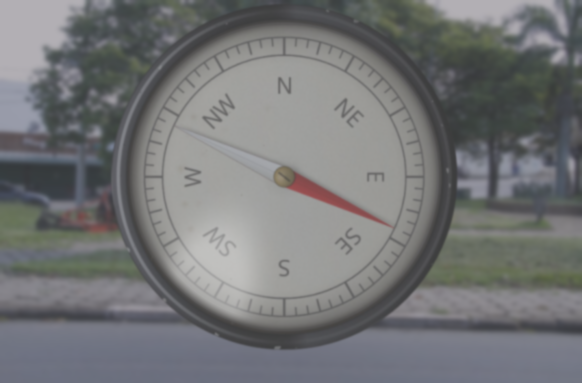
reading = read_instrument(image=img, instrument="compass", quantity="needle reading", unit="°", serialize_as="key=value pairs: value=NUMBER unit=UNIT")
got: value=115 unit=°
